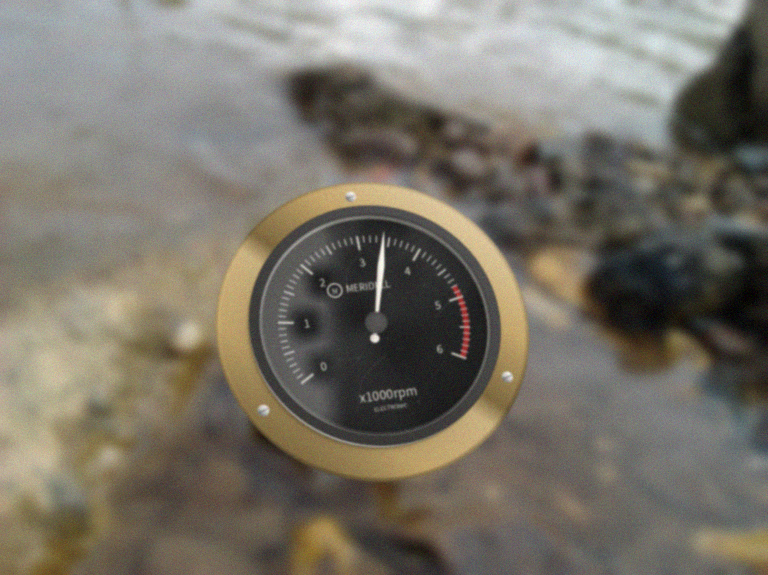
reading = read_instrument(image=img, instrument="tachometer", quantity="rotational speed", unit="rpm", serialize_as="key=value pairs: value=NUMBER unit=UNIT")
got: value=3400 unit=rpm
